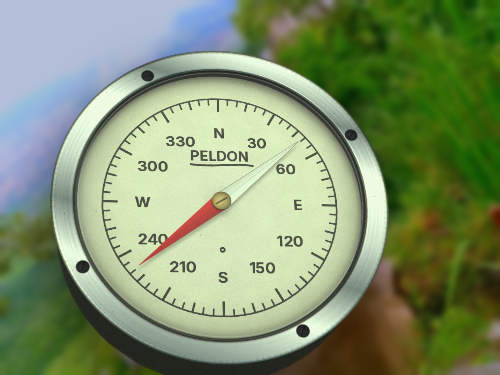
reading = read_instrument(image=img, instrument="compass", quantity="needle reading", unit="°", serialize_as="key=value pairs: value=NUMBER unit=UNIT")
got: value=230 unit=°
